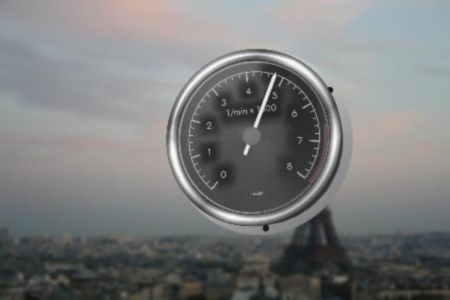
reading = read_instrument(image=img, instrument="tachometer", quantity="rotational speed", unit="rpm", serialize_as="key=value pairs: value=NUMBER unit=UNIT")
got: value=4800 unit=rpm
